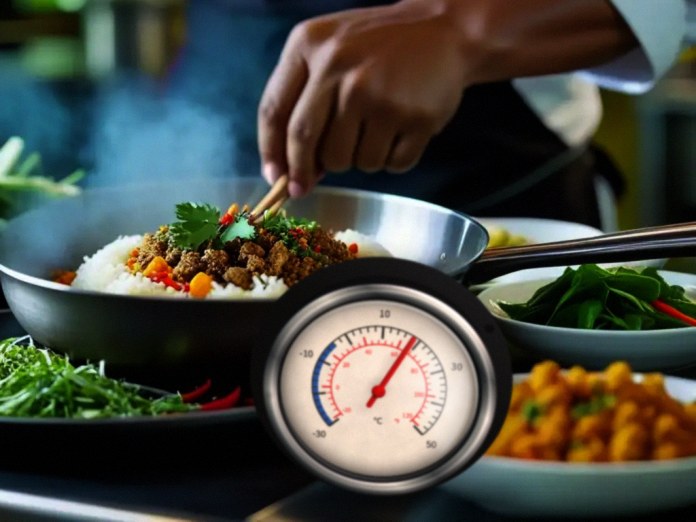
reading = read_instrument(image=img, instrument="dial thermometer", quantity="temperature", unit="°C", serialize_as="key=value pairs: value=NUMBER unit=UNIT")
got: value=18 unit=°C
